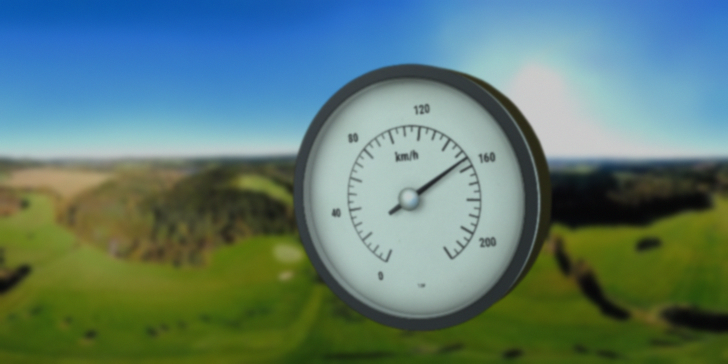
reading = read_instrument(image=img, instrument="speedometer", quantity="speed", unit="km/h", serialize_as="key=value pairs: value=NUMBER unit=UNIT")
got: value=155 unit=km/h
